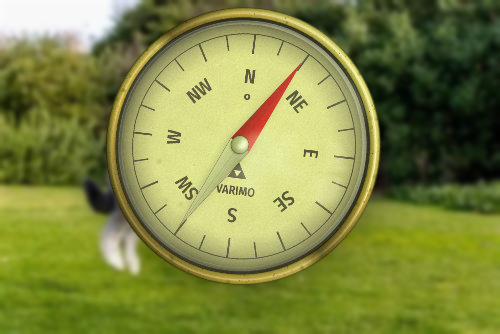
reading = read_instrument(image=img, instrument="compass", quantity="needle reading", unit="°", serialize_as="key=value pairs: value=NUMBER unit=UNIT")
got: value=30 unit=°
